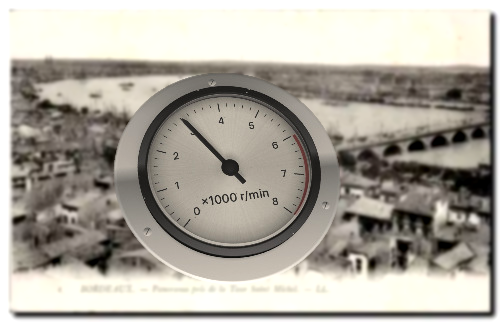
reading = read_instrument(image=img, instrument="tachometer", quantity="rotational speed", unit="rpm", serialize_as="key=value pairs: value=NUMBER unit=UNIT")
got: value=3000 unit=rpm
